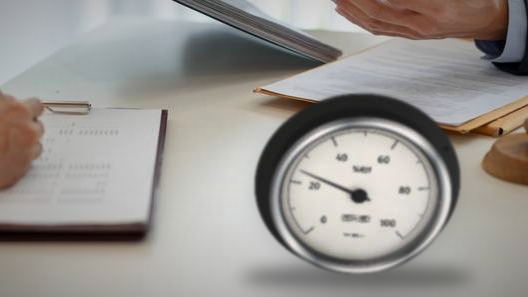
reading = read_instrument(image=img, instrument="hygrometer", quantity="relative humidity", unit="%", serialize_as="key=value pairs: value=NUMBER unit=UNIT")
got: value=25 unit=%
